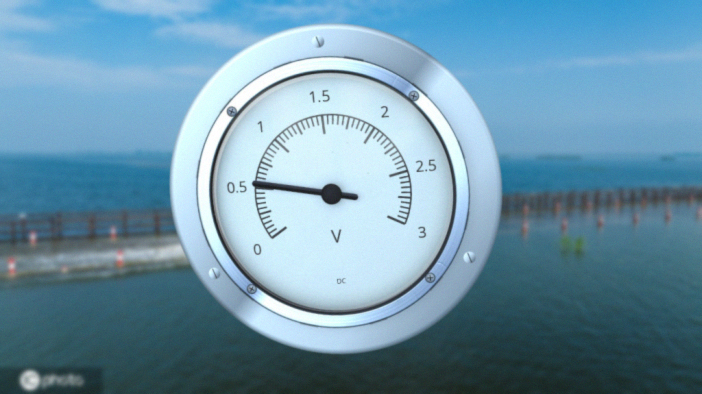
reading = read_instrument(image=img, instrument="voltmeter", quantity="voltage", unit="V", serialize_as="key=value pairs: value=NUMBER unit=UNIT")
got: value=0.55 unit=V
